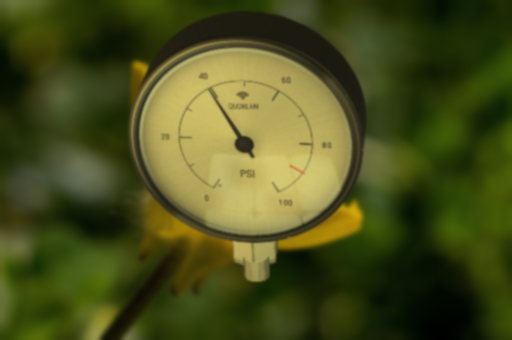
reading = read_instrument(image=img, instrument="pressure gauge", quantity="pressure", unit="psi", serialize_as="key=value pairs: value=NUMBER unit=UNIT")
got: value=40 unit=psi
